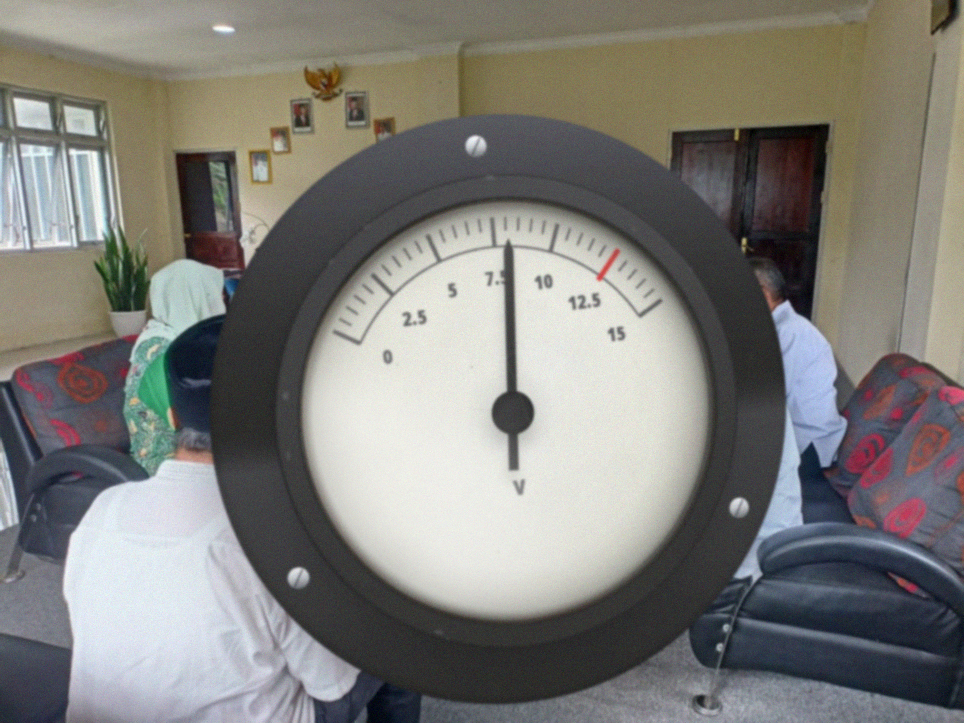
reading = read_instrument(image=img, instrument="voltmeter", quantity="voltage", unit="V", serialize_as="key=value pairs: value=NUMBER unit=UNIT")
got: value=8 unit=V
